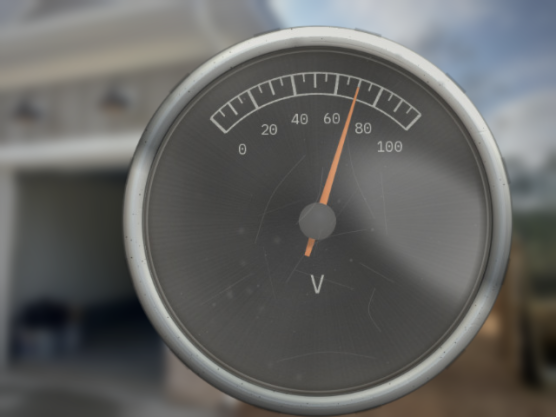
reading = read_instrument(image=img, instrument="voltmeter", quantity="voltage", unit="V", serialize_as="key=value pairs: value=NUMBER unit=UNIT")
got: value=70 unit=V
